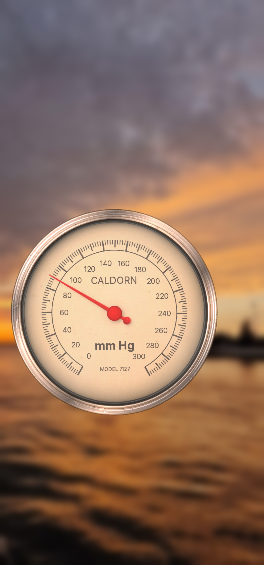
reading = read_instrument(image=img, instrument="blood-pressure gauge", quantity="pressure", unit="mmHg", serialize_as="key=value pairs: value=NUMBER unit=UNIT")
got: value=90 unit=mmHg
